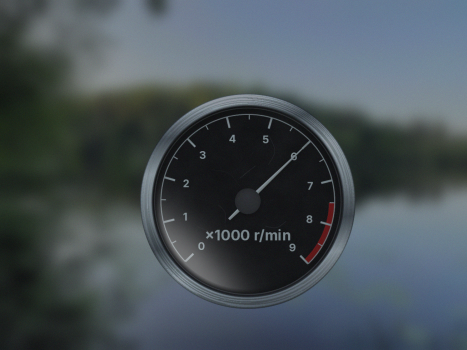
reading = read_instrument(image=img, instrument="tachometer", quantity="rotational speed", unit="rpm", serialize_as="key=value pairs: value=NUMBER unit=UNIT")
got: value=6000 unit=rpm
